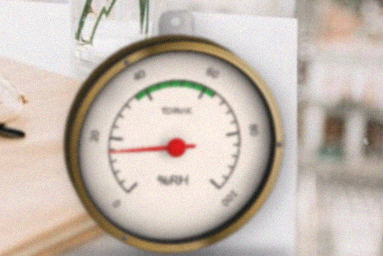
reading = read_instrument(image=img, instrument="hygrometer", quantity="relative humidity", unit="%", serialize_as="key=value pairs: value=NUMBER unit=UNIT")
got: value=16 unit=%
